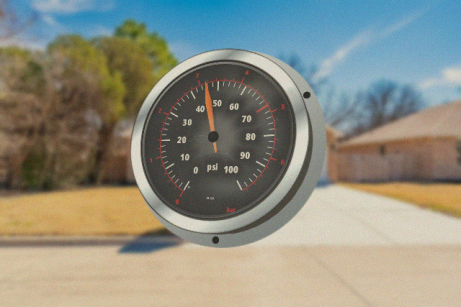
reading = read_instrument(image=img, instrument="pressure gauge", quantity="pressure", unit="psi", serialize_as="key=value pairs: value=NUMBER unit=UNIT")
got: value=46 unit=psi
